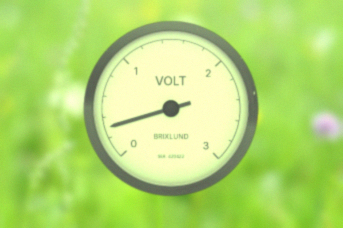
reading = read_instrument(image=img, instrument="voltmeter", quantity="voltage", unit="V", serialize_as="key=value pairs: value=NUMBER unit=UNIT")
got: value=0.3 unit=V
